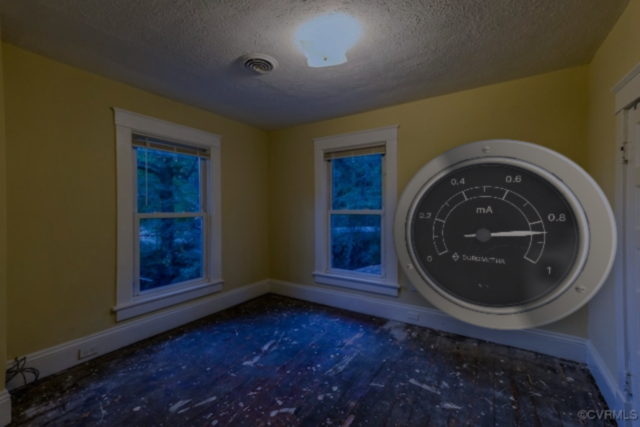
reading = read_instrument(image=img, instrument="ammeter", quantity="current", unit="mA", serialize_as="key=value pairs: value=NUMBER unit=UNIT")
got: value=0.85 unit=mA
